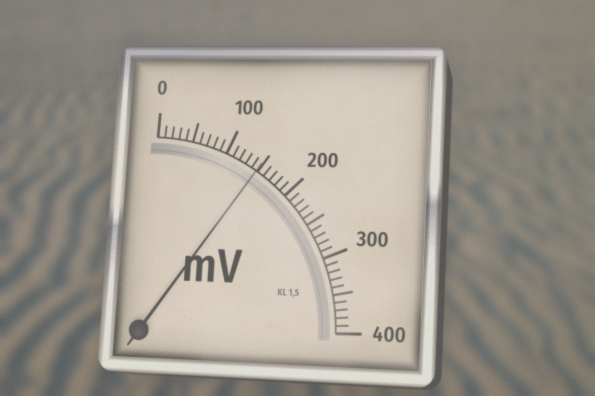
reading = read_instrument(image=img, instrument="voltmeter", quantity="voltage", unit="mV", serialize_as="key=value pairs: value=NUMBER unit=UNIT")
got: value=150 unit=mV
